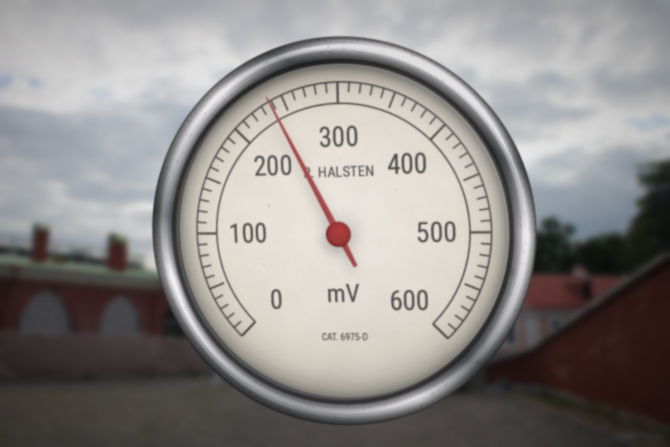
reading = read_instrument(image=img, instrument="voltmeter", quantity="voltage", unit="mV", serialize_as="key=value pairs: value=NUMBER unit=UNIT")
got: value=240 unit=mV
